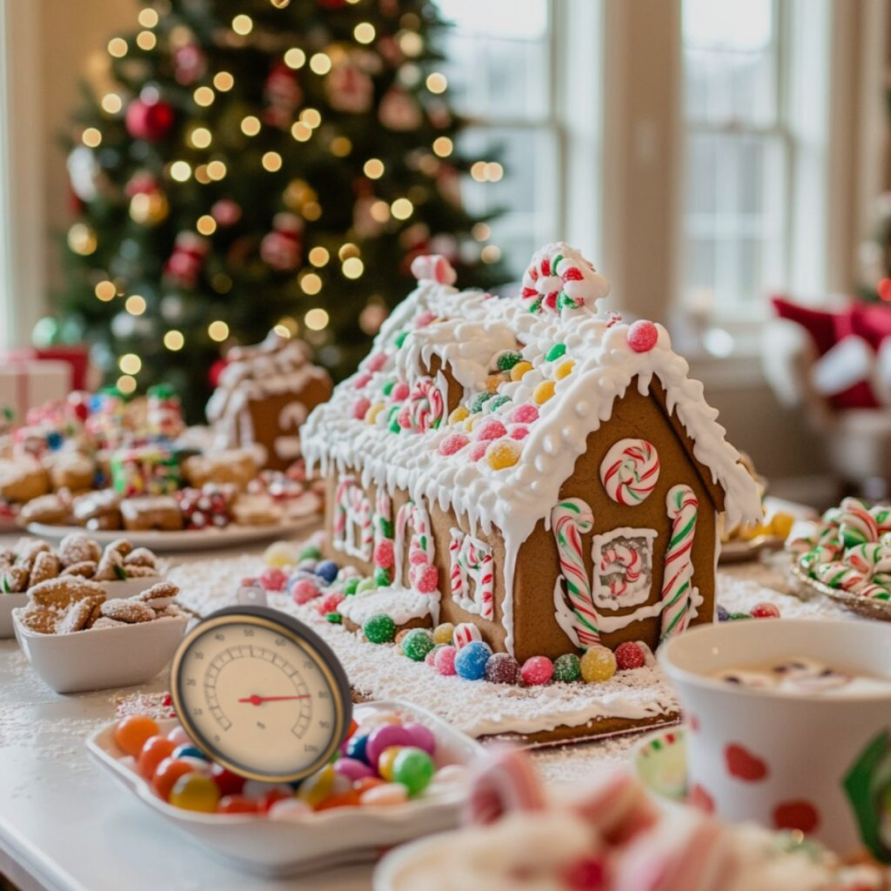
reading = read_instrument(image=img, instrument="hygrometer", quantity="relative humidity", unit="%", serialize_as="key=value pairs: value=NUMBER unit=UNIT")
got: value=80 unit=%
